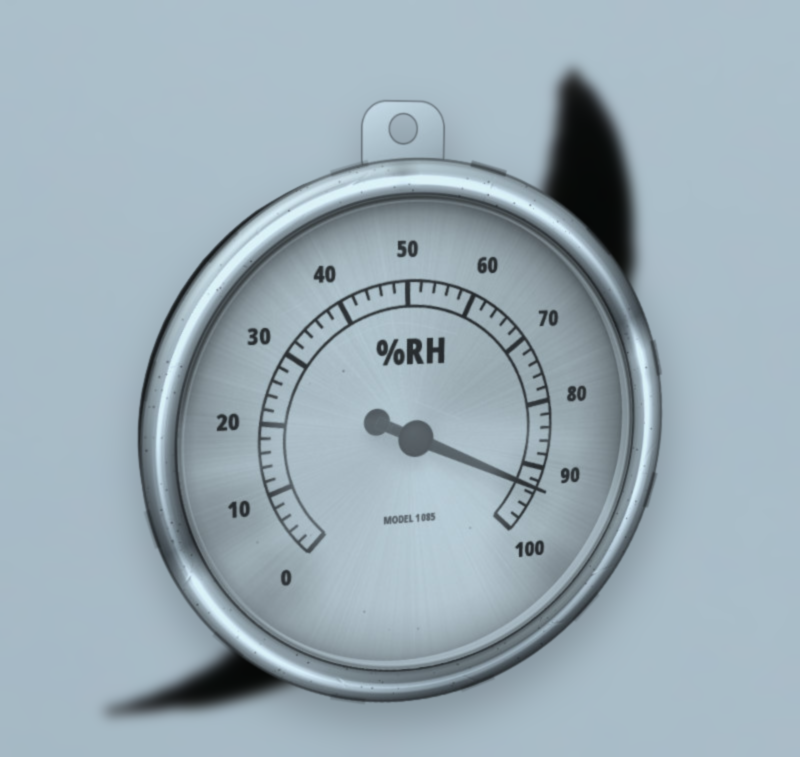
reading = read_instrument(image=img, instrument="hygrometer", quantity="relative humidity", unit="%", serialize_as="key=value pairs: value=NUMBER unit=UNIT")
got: value=93 unit=%
